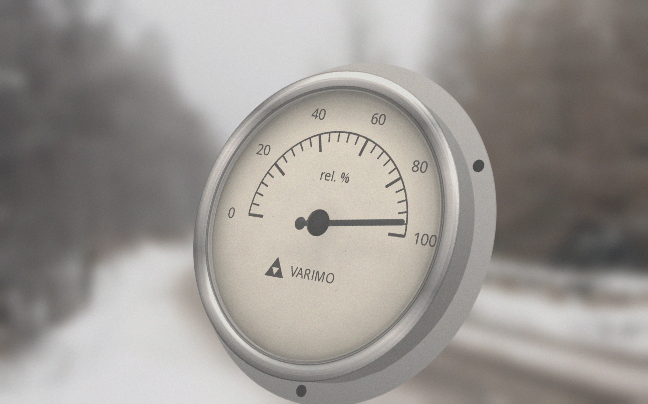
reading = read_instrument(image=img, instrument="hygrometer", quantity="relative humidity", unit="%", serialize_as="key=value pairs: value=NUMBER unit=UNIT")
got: value=96 unit=%
